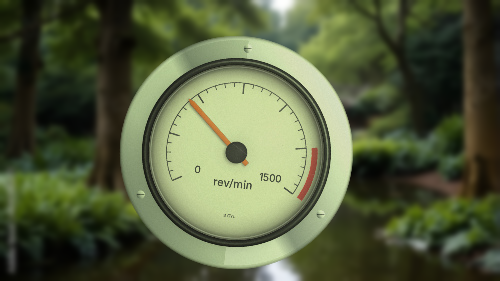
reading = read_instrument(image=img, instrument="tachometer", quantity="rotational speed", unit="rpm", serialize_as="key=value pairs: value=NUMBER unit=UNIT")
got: value=450 unit=rpm
